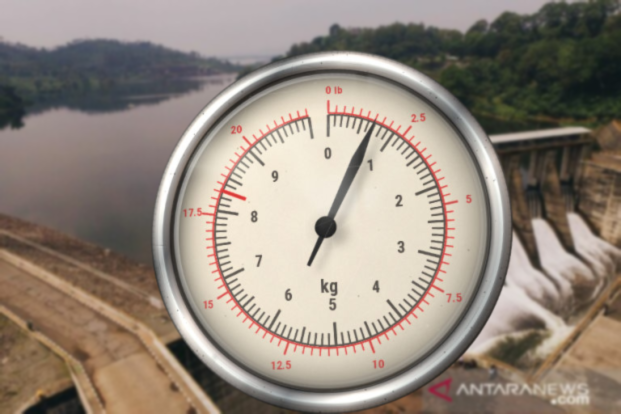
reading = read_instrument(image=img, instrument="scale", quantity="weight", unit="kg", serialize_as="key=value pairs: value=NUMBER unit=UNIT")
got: value=0.7 unit=kg
